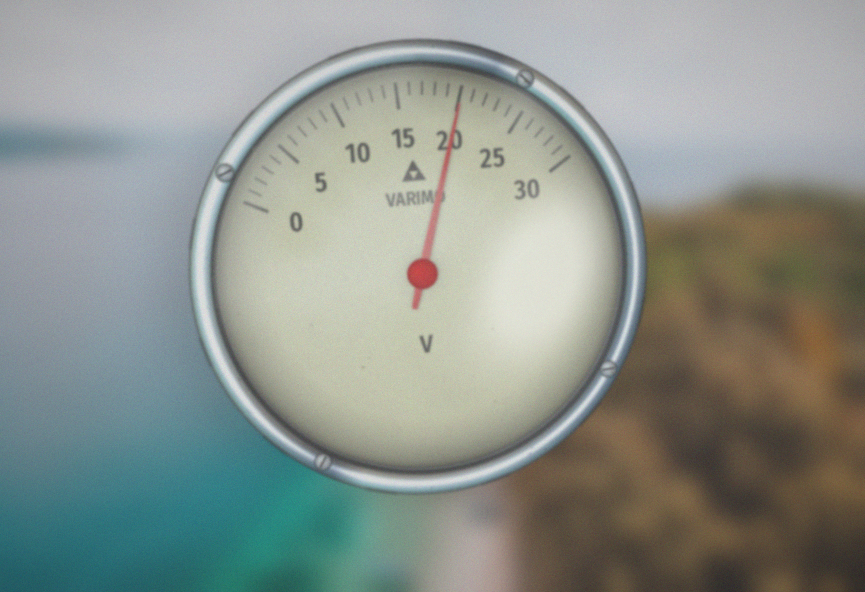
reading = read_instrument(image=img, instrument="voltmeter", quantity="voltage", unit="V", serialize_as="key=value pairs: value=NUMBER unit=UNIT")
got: value=20 unit=V
